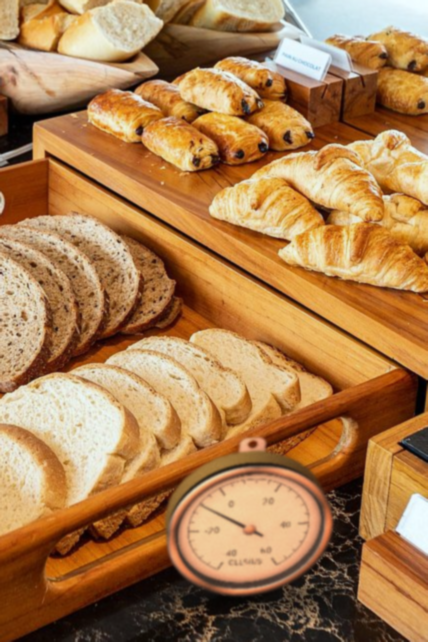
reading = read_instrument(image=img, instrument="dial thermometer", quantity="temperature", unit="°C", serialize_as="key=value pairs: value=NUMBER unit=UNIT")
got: value=-8 unit=°C
